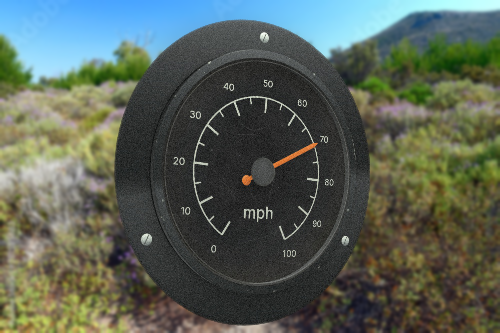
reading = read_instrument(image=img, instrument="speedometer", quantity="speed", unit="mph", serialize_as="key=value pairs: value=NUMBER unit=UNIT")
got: value=70 unit=mph
